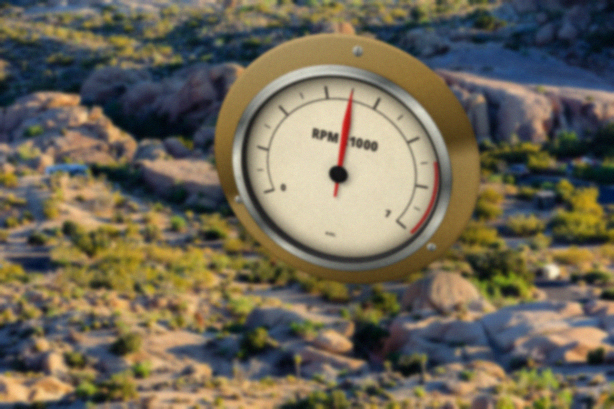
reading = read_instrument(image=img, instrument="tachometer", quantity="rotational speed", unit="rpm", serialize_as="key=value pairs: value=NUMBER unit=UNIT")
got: value=3500 unit=rpm
